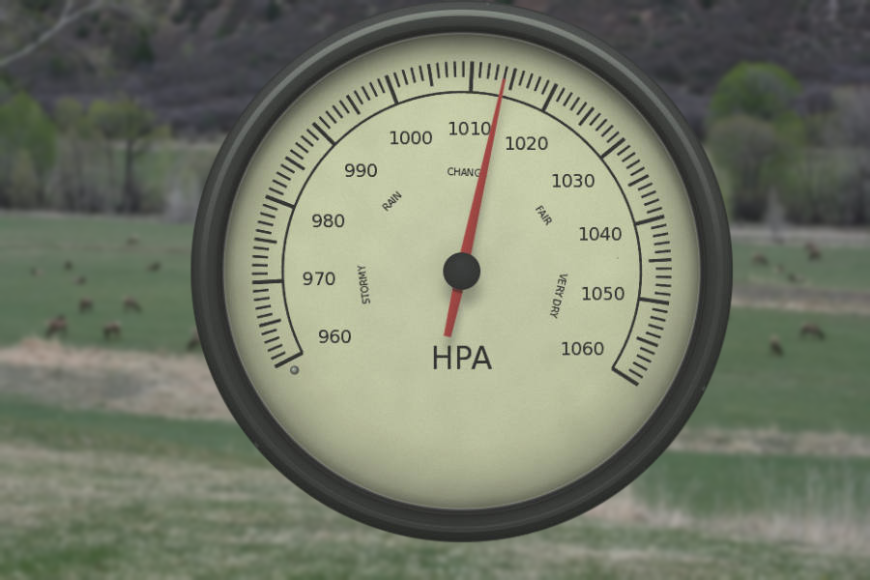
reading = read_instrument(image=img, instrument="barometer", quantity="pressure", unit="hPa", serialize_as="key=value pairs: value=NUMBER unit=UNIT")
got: value=1014 unit=hPa
